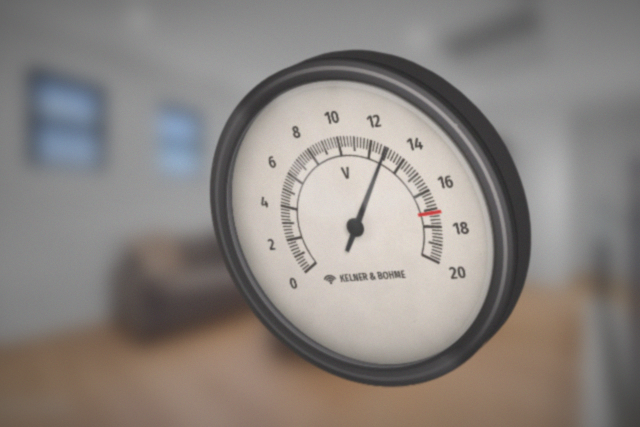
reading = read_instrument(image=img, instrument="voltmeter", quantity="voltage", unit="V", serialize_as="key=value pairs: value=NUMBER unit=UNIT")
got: value=13 unit=V
